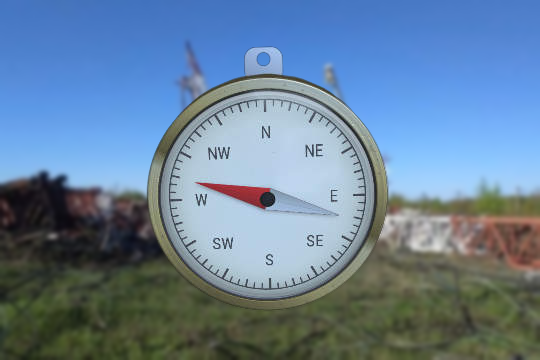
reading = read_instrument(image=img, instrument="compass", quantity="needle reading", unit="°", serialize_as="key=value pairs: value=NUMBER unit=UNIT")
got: value=285 unit=°
